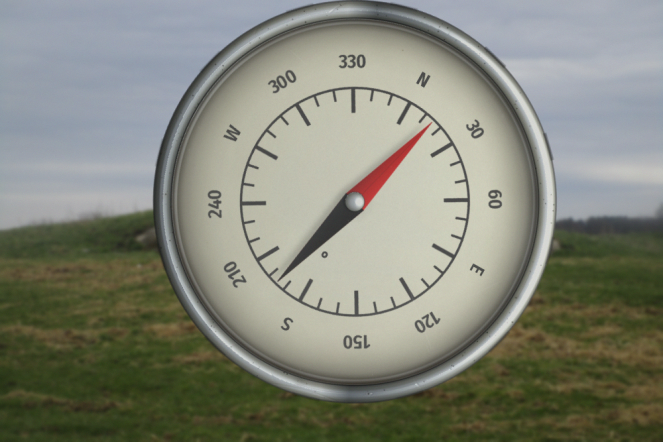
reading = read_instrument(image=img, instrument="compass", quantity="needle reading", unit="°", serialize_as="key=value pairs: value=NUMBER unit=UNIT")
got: value=15 unit=°
